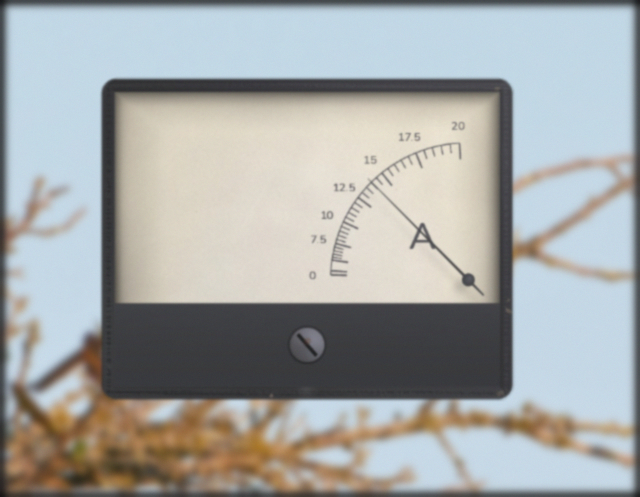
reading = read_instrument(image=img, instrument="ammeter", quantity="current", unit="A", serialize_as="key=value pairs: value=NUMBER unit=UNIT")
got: value=14 unit=A
